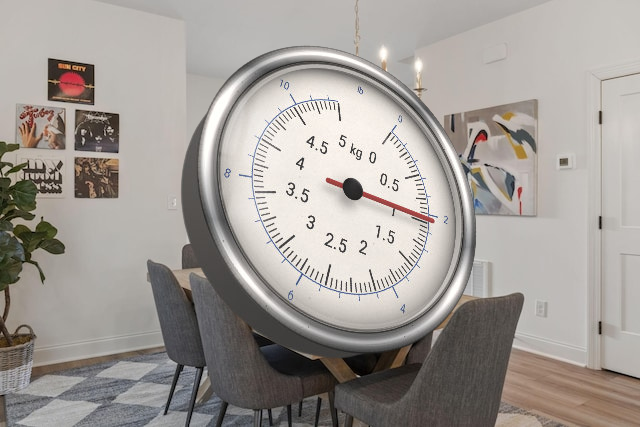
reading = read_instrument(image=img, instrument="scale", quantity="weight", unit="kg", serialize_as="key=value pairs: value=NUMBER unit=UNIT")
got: value=1 unit=kg
